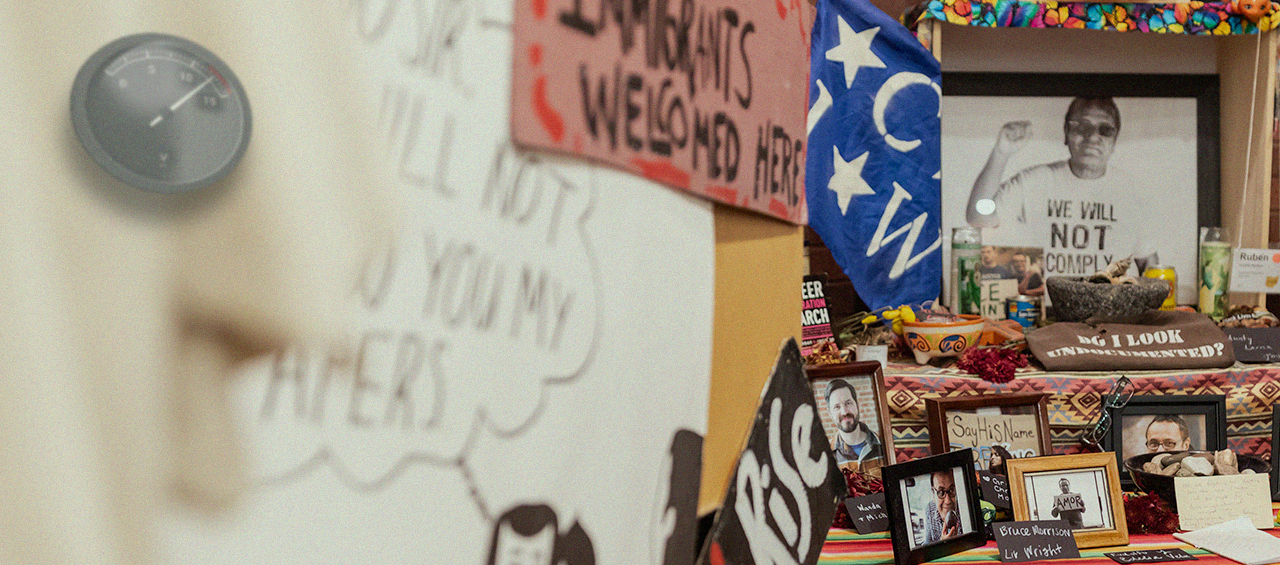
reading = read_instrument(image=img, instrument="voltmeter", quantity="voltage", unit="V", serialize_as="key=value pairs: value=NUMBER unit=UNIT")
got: value=12.5 unit=V
